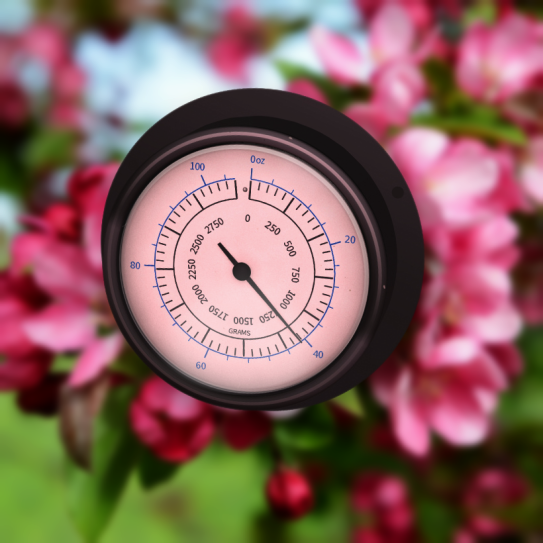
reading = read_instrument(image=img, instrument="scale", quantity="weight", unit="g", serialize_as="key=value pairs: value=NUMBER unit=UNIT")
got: value=1150 unit=g
